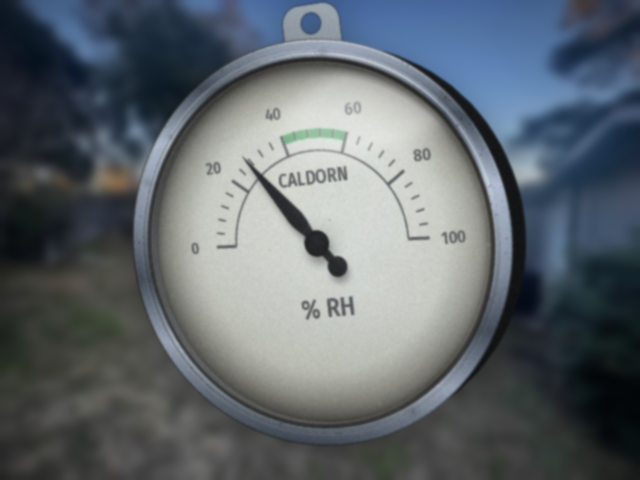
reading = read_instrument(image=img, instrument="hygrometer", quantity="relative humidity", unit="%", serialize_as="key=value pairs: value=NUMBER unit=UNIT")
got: value=28 unit=%
